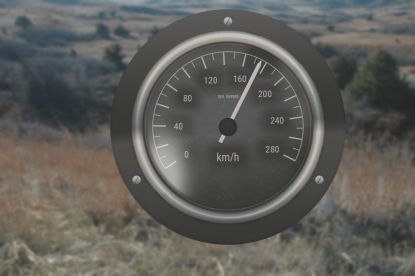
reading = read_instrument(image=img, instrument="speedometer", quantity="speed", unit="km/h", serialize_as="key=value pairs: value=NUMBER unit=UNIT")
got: value=175 unit=km/h
